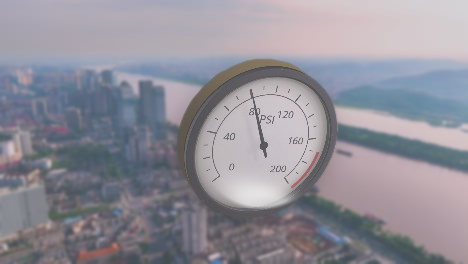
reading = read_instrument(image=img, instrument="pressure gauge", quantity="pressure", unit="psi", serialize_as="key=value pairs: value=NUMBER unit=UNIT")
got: value=80 unit=psi
